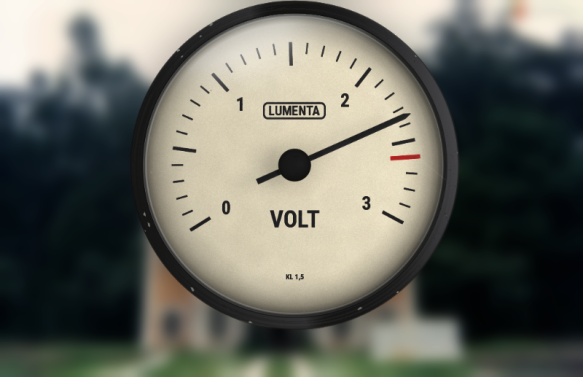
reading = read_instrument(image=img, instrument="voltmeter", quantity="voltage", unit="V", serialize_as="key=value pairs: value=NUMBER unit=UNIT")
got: value=2.35 unit=V
